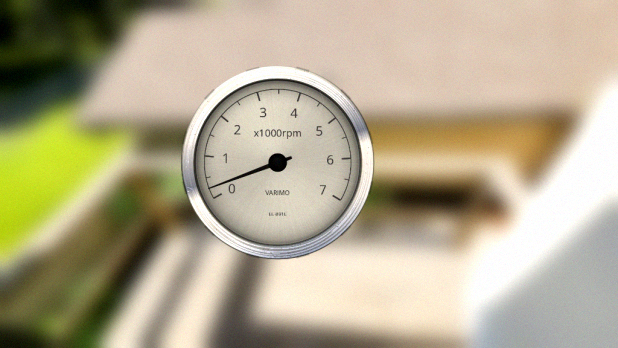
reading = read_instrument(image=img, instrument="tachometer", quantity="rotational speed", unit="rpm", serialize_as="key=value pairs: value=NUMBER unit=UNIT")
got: value=250 unit=rpm
